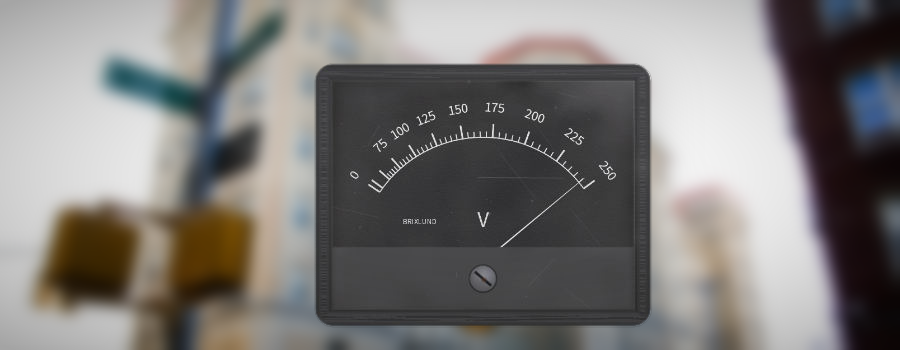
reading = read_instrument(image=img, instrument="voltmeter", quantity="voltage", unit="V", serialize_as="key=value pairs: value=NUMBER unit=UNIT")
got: value=245 unit=V
